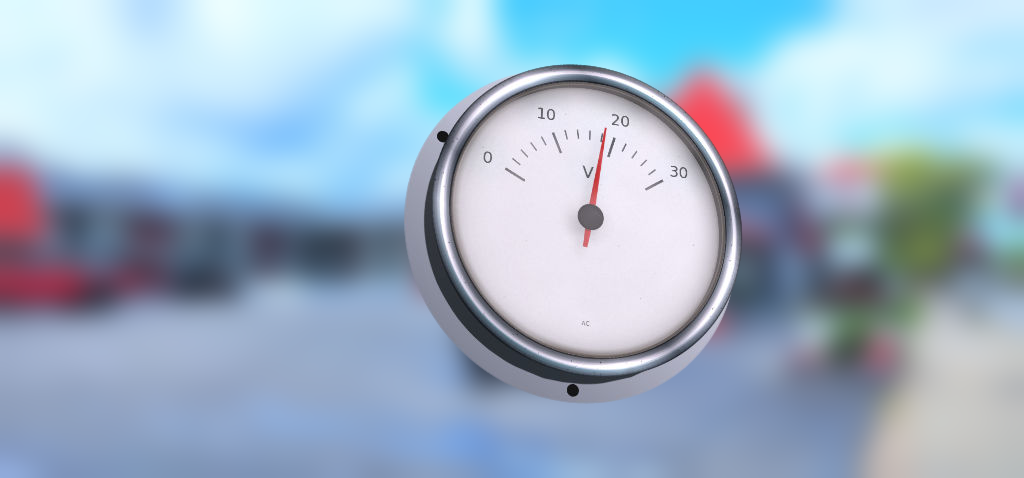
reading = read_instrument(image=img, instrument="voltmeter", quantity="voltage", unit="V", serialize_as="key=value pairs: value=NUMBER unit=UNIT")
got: value=18 unit=V
